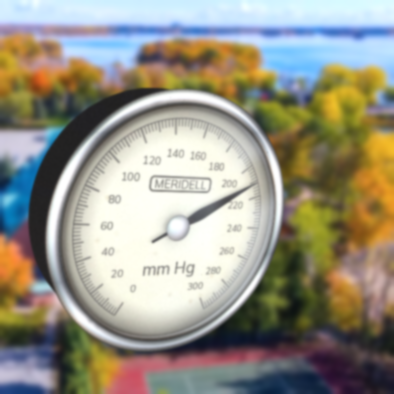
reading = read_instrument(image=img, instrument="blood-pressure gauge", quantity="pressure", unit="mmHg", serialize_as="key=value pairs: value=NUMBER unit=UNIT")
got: value=210 unit=mmHg
